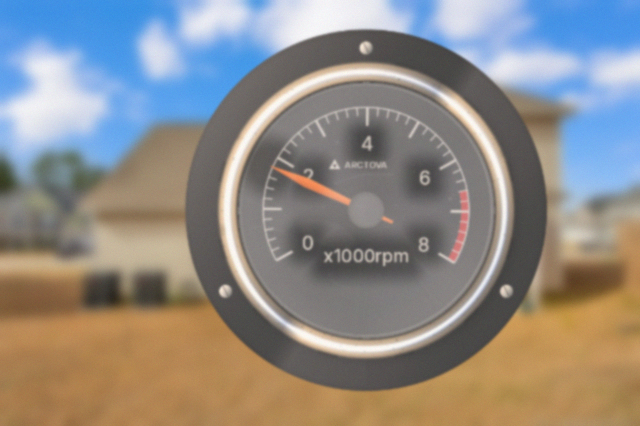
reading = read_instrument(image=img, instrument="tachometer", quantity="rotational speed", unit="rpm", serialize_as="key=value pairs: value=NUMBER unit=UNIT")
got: value=1800 unit=rpm
